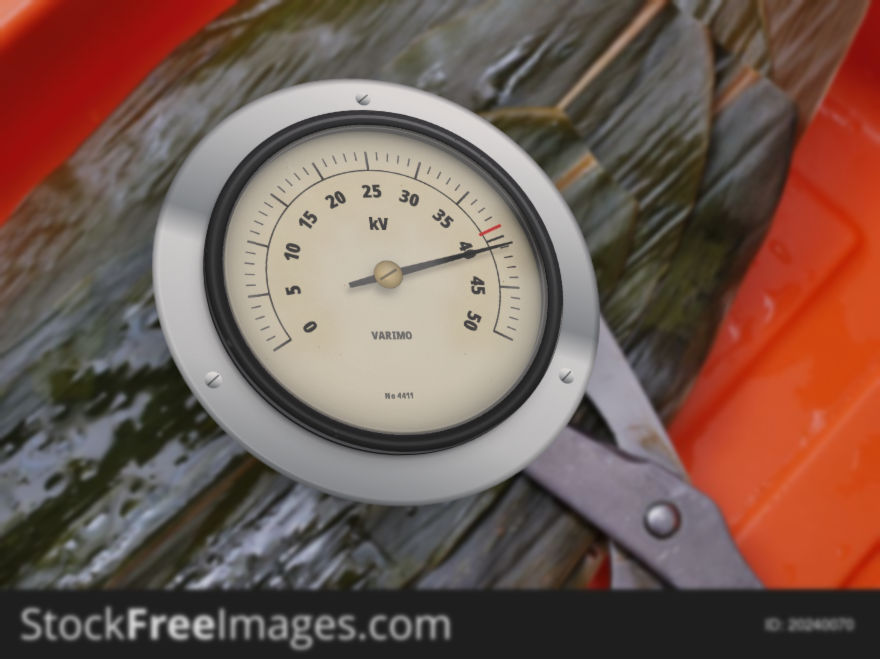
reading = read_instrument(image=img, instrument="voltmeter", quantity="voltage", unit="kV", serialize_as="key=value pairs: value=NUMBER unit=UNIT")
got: value=41 unit=kV
